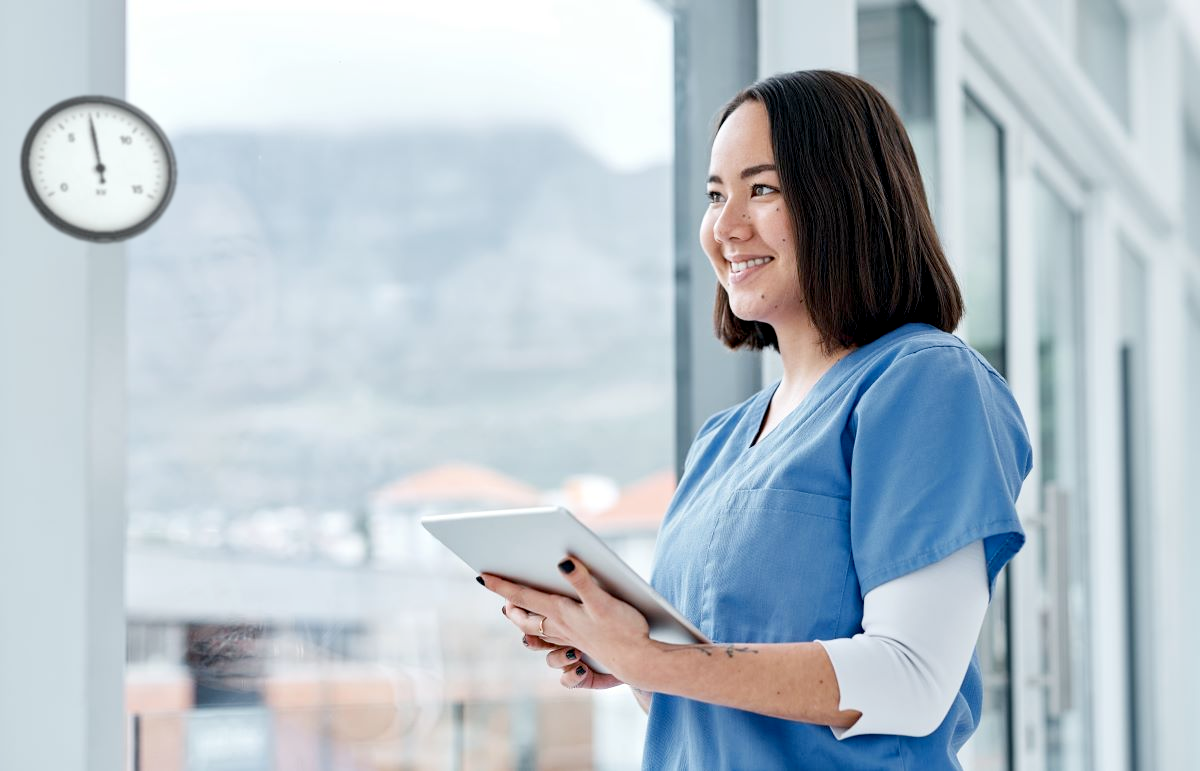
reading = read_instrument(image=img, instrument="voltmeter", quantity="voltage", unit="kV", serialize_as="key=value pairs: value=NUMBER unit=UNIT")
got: value=7 unit=kV
